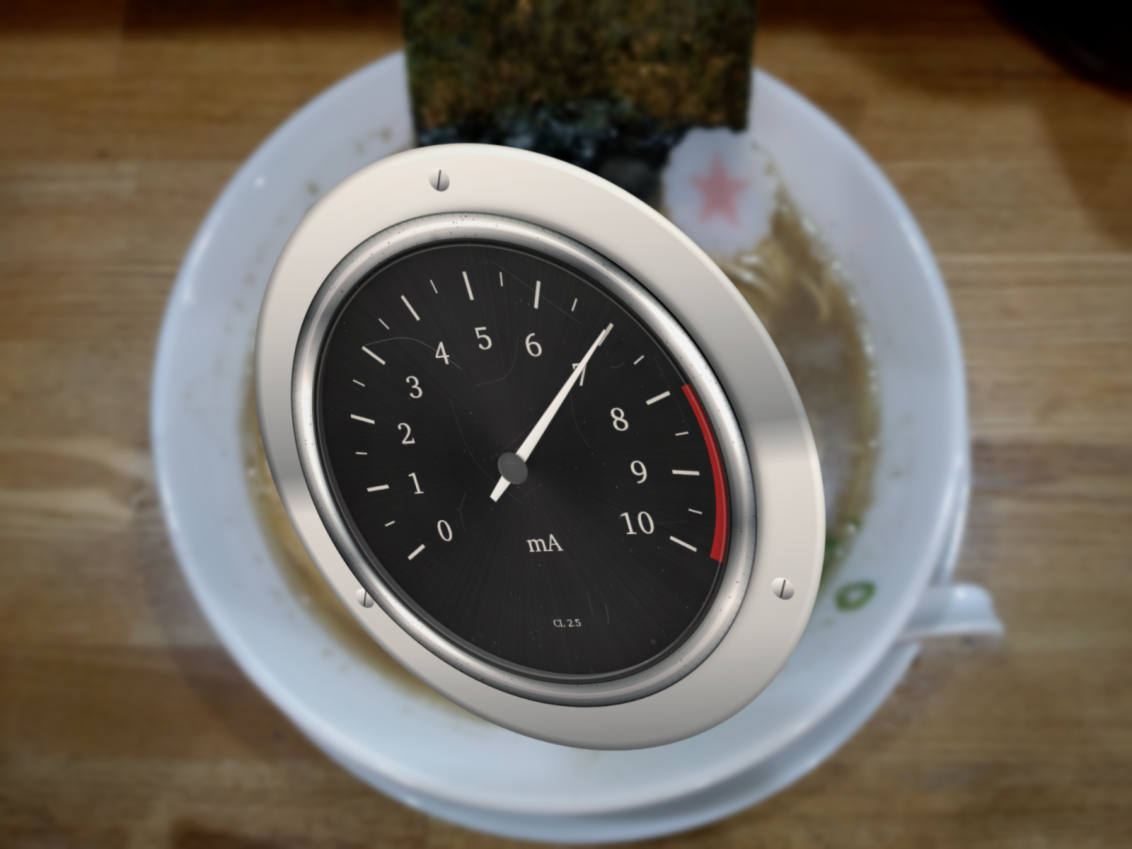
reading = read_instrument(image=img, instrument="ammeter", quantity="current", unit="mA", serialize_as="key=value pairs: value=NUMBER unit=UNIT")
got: value=7 unit=mA
